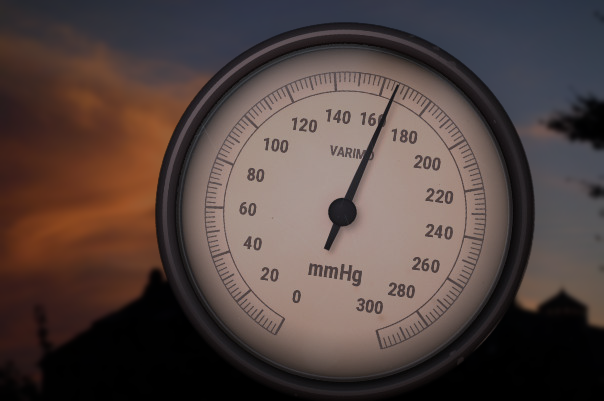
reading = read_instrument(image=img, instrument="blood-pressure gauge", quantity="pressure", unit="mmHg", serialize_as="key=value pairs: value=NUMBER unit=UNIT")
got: value=166 unit=mmHg
